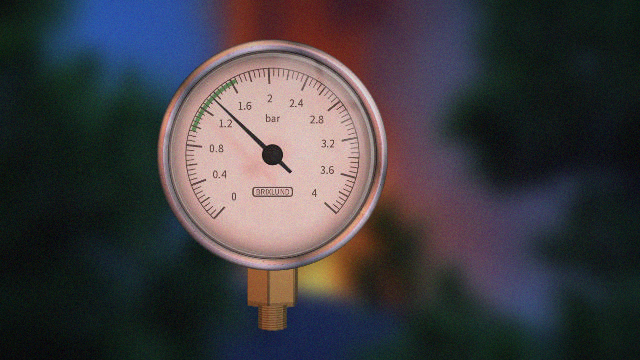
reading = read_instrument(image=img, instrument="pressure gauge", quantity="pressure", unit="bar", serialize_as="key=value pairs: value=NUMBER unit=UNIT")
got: value=1.35 unit=bar
